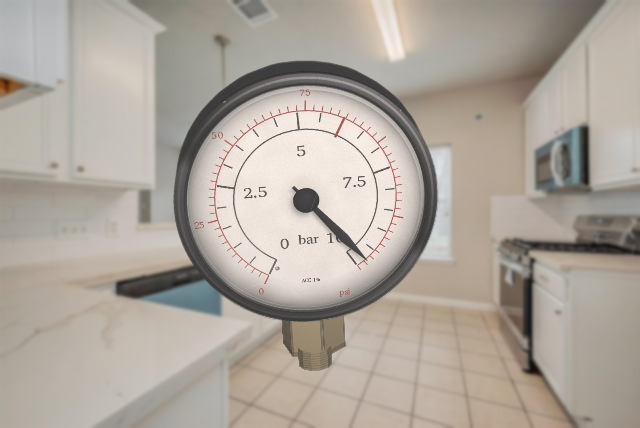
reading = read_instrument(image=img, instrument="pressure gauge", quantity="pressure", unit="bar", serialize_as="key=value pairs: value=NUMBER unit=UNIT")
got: value=9.75 unit=bar
